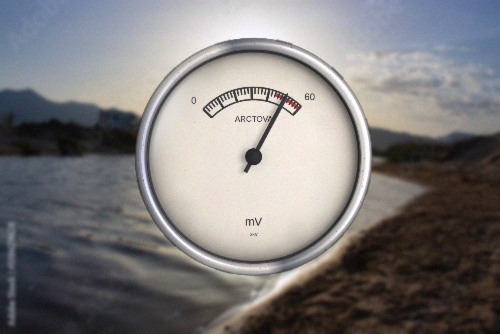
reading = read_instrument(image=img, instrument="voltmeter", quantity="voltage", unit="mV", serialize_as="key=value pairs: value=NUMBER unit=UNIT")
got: value=50 unit=mV
